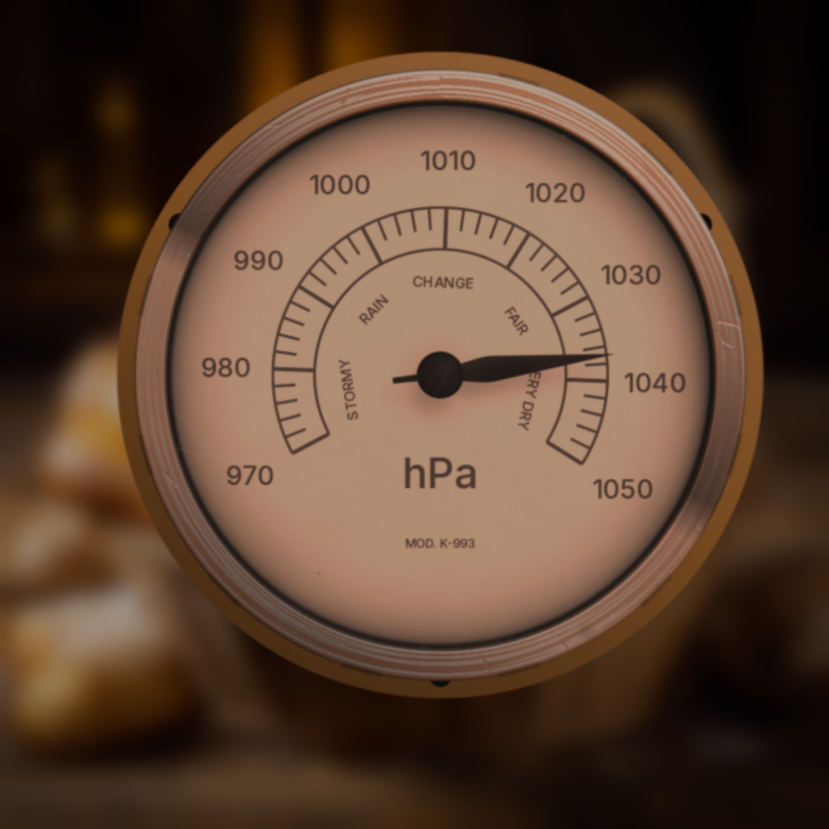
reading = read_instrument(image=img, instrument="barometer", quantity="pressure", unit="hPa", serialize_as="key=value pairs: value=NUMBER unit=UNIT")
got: value=1037 unit=hPa
